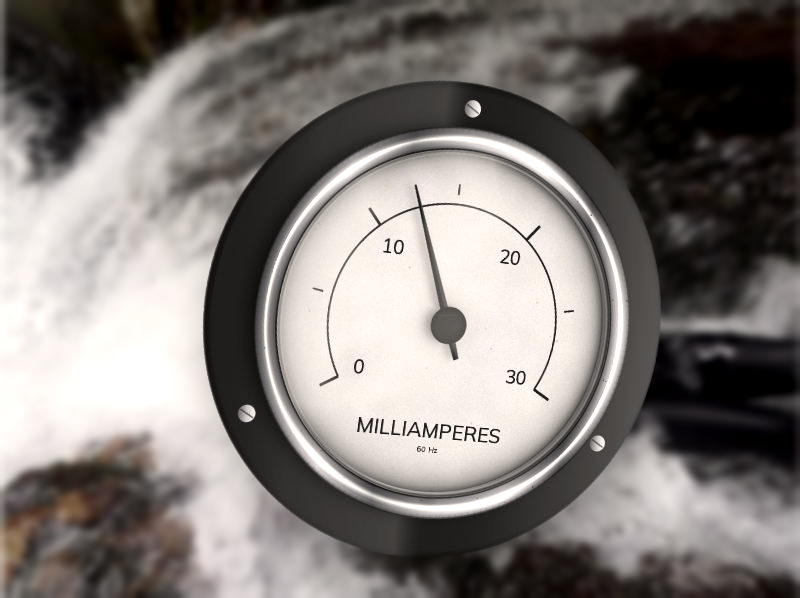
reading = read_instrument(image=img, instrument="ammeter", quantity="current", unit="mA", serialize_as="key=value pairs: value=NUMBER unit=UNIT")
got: value=12.5 unit=mA
